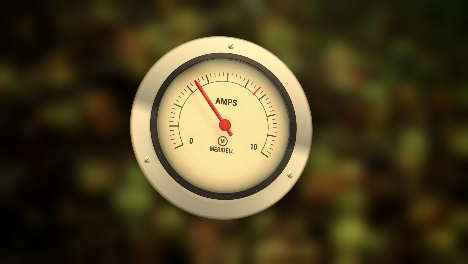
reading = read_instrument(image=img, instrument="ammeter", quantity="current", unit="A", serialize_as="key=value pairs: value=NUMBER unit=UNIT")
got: value=3.4 unit=A
